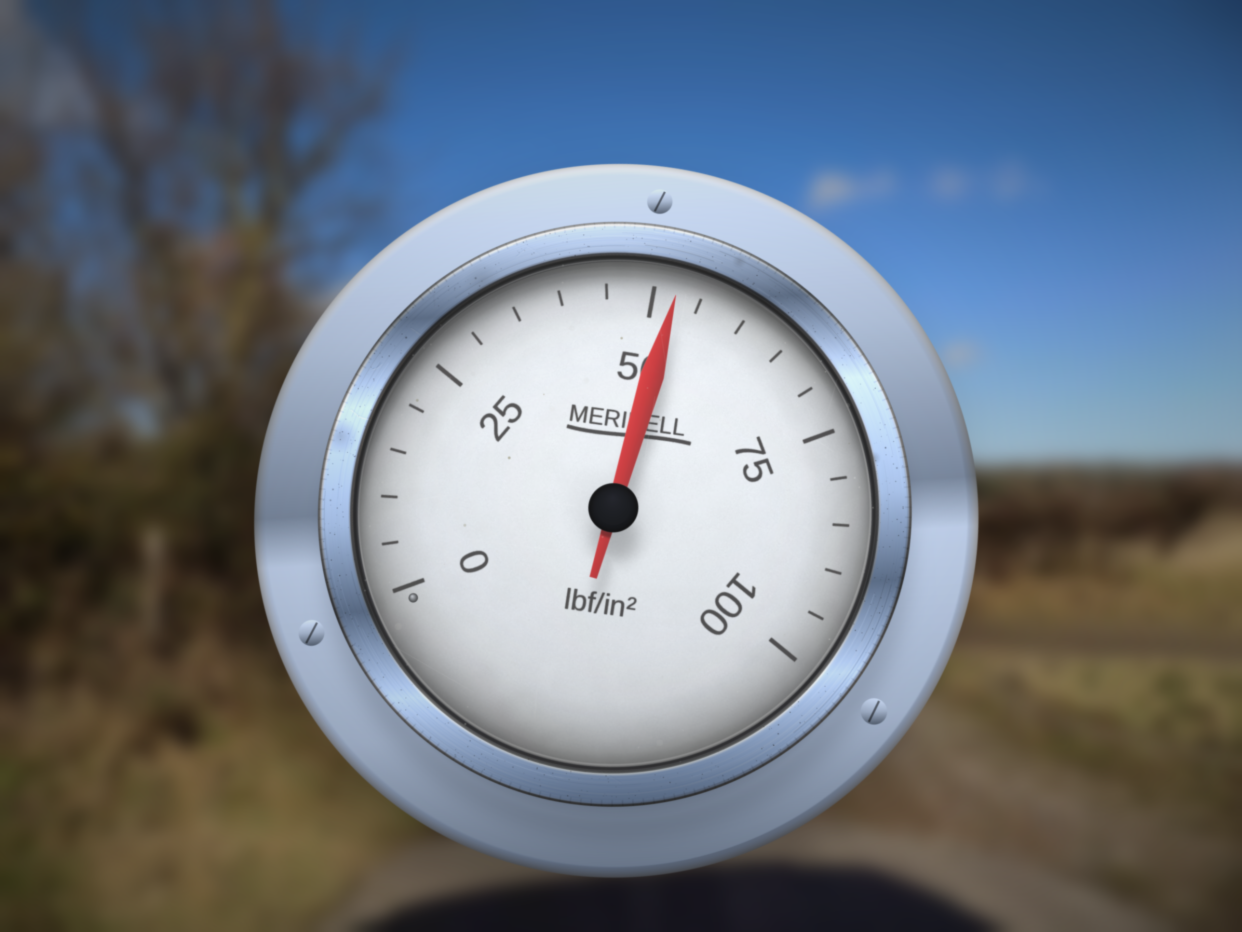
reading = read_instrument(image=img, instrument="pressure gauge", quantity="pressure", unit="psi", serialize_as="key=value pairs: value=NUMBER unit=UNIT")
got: value=52.5 unit=psi
